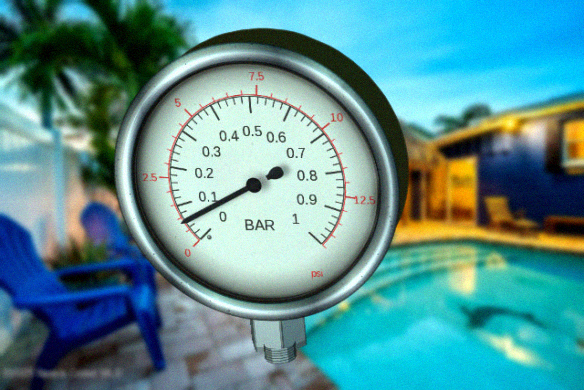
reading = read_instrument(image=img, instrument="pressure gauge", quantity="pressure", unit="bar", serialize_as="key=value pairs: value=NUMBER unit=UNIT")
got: value=0.06 unit=bar
